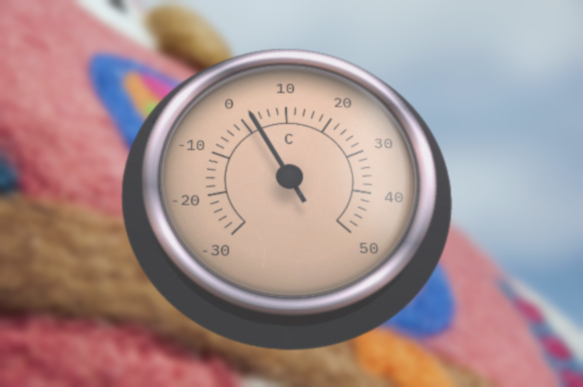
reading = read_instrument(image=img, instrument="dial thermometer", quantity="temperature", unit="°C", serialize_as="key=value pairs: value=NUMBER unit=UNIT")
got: value=2 unit=°C
